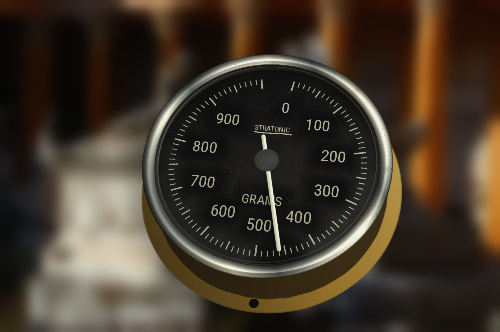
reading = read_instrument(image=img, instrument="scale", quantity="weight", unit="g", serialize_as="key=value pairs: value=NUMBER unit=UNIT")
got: value=460 unit=g
